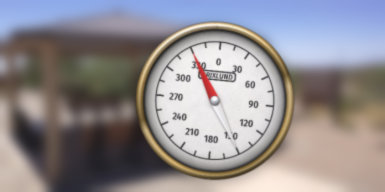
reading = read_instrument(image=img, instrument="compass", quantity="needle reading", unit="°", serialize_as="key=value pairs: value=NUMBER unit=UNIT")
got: value=330 unit=°
